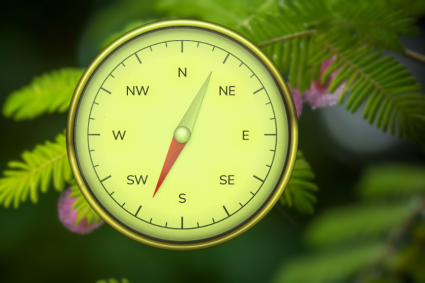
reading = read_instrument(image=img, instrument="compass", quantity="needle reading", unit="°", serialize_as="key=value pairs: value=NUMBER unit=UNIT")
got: value=205 unit=°
